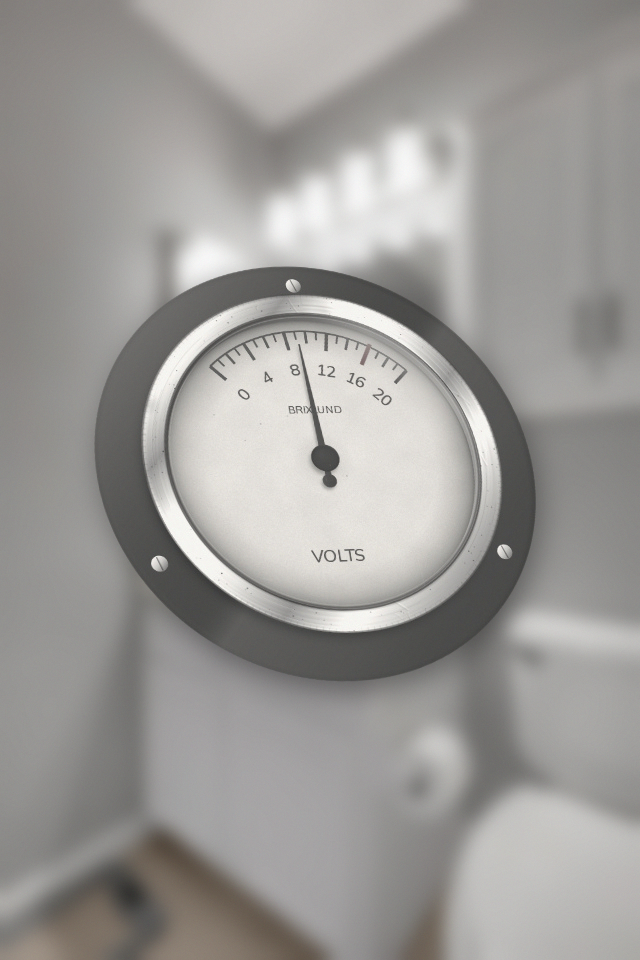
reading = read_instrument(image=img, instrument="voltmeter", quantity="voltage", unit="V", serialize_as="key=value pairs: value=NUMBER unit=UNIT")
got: value=9 unit=V
